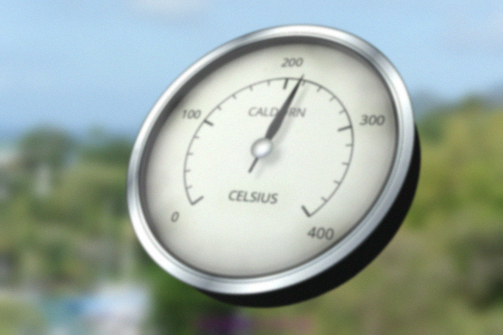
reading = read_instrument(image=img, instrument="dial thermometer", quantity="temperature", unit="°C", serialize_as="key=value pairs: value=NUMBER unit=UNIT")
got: value=220 unit=°C
